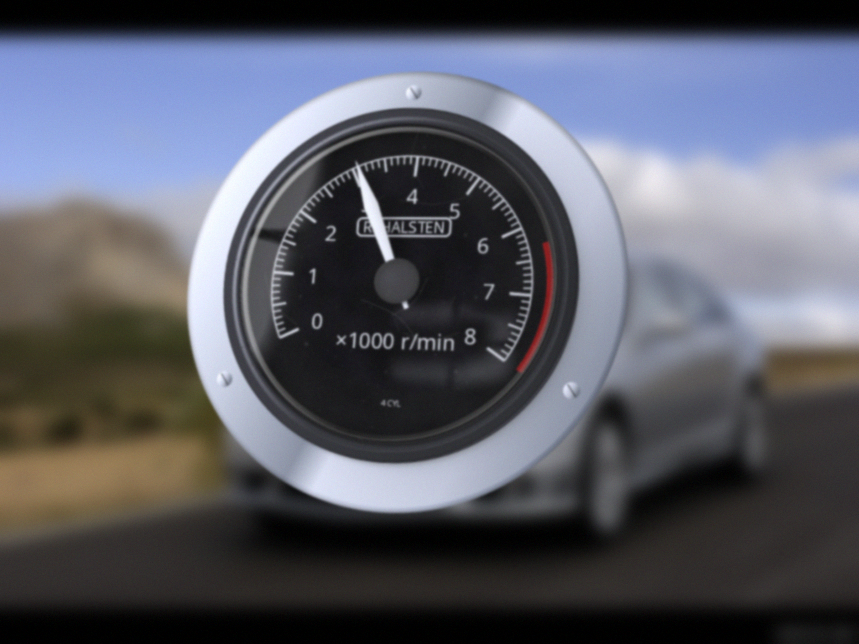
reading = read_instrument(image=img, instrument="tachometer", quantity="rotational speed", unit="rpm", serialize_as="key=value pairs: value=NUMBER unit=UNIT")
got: value=3100 unit=rpm
